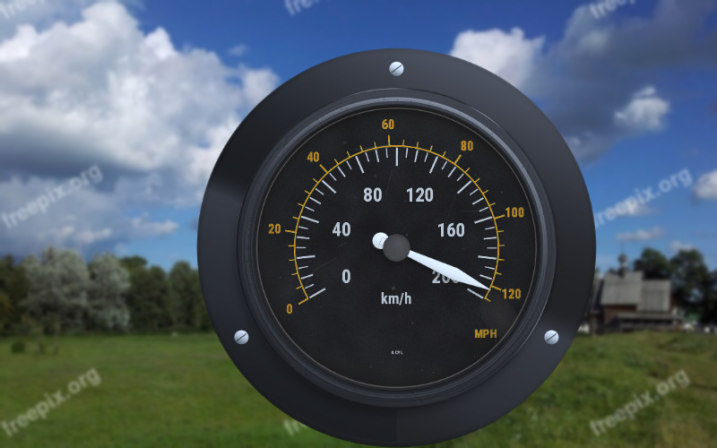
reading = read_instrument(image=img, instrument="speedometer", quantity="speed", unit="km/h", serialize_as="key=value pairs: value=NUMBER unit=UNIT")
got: value=195 unit=km/h
